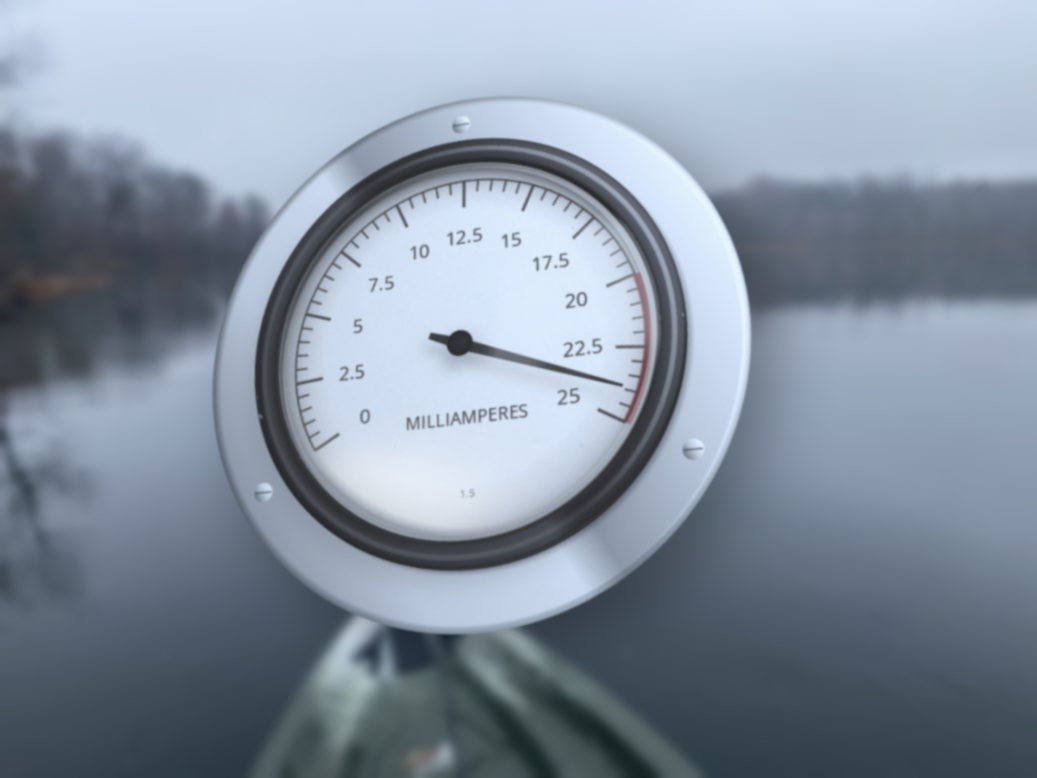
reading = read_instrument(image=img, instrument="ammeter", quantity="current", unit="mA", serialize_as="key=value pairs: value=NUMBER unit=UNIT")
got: value=24 unit=mA
